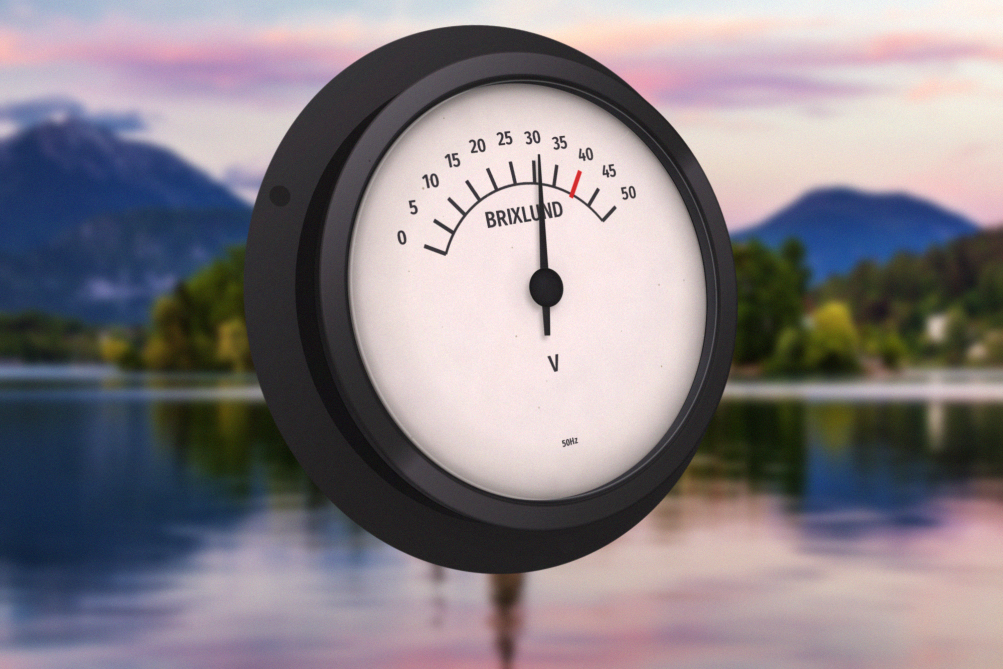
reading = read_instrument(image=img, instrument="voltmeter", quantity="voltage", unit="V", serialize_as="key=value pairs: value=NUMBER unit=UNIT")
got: value=30 unit=V
